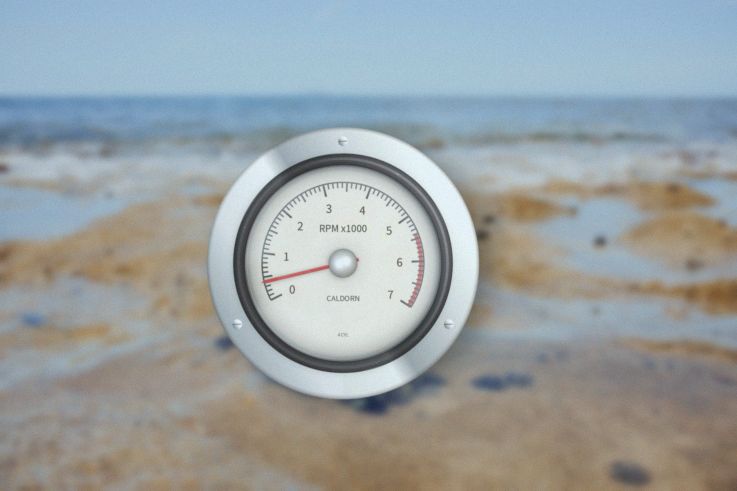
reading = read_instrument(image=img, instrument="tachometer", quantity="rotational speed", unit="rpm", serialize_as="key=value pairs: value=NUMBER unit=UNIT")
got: value=400 unit=rpm
